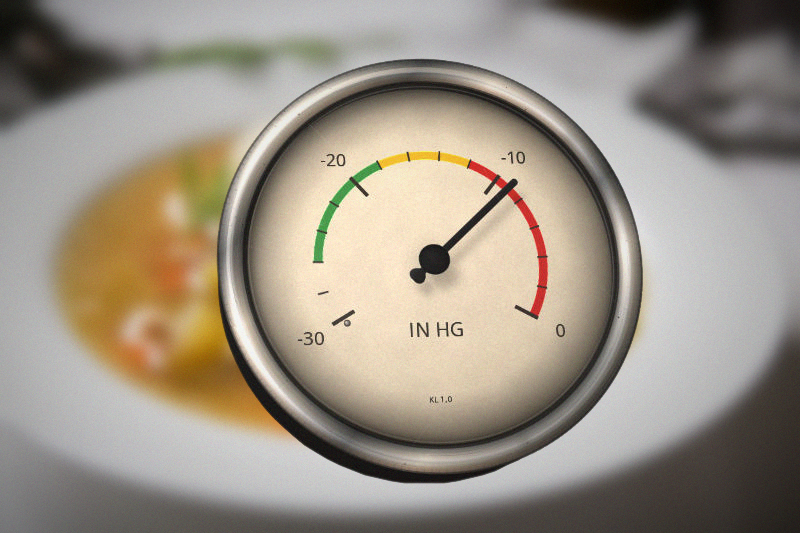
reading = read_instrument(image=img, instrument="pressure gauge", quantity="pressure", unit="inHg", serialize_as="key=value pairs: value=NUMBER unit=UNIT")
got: value=-9 unit=inHg
